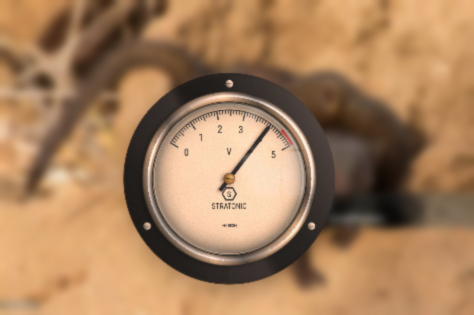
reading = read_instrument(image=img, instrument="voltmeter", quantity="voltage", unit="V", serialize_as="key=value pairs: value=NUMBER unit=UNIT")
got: value=4 unit=V
